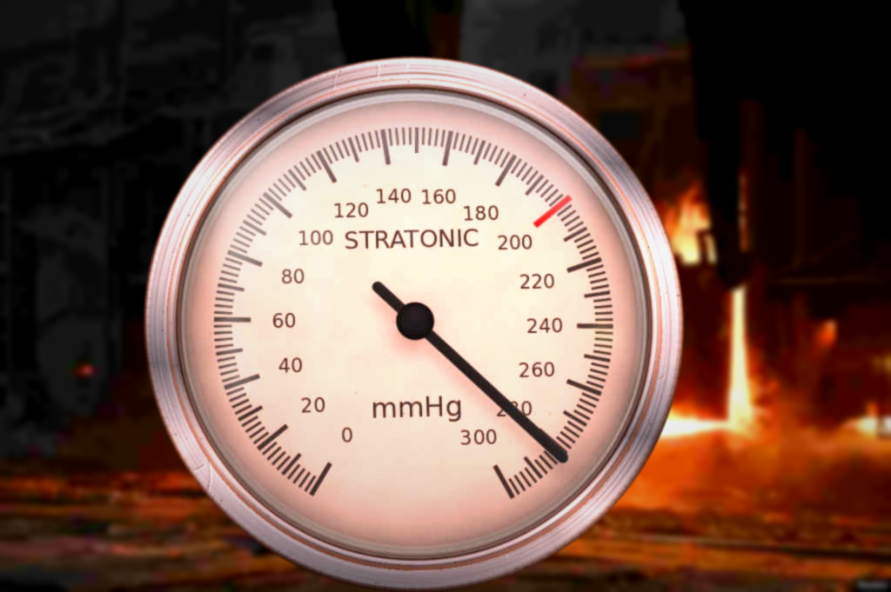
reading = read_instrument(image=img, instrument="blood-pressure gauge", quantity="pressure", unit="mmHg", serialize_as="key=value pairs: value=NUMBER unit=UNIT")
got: value=282 unit=mmHg
